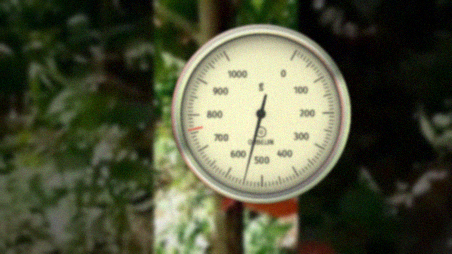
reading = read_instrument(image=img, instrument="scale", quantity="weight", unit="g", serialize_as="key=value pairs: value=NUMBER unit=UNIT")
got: value=550 unit=g
